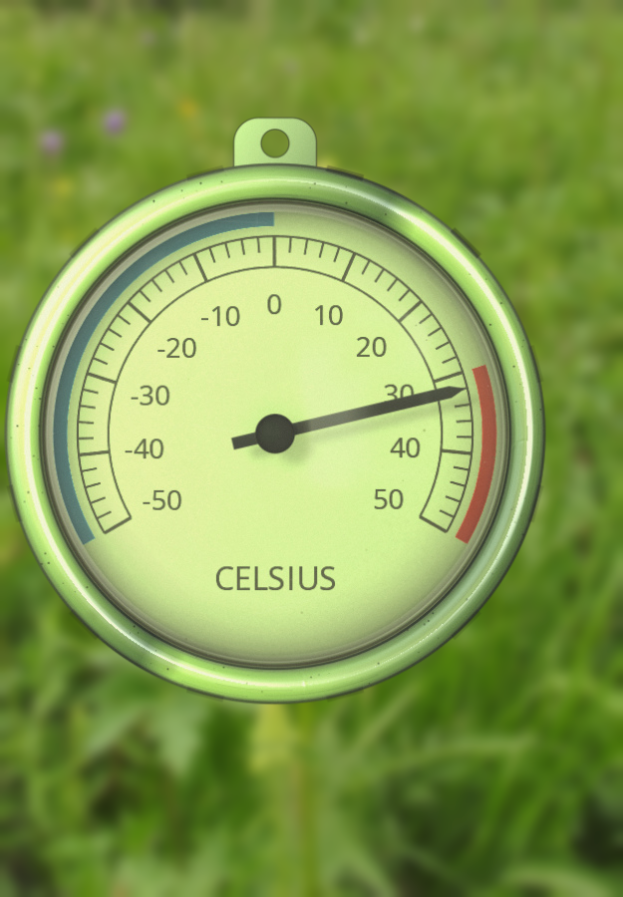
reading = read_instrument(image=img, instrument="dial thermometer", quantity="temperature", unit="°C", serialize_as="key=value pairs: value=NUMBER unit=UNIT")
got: value=32 unit=°C
